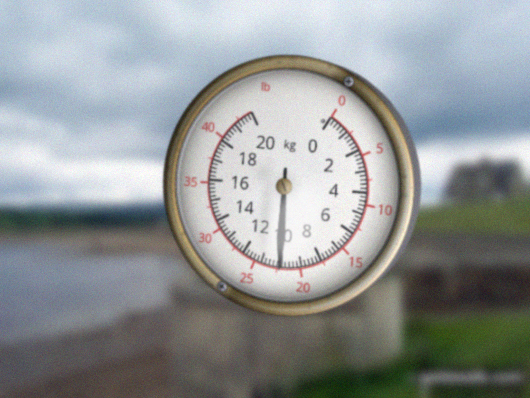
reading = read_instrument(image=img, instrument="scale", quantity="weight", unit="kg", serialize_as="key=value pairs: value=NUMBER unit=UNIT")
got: value=10 unit=kg
